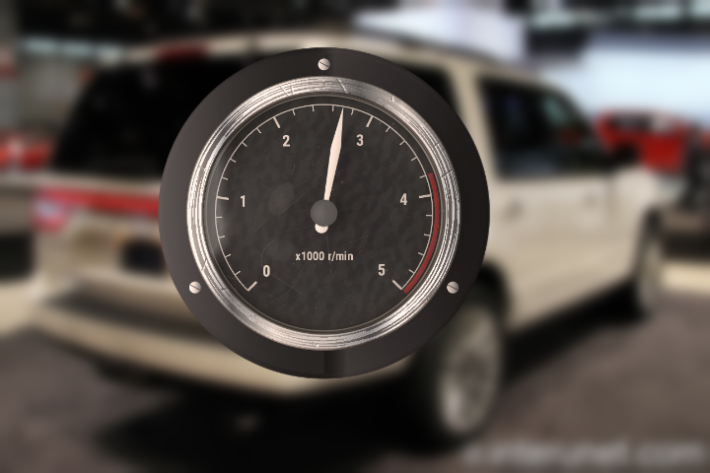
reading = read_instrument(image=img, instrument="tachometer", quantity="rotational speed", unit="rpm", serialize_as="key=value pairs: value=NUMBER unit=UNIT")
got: value=2700 unit=rpm
